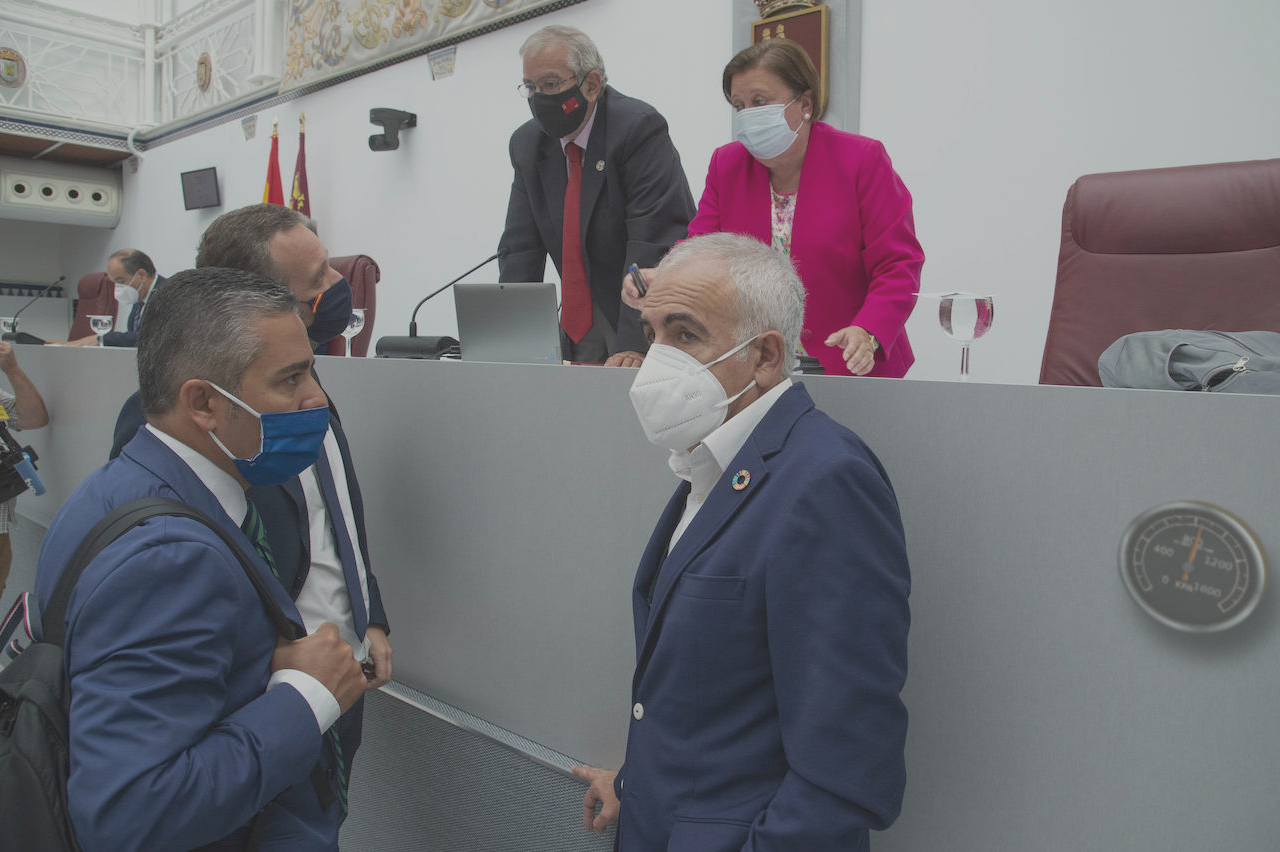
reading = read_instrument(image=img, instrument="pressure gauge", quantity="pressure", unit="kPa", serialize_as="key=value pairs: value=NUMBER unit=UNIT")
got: value=850 unit=kPa
